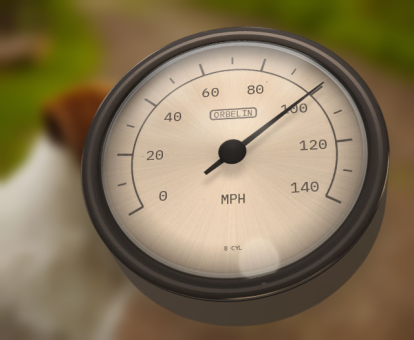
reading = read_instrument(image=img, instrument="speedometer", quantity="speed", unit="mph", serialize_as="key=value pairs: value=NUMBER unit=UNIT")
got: value=100 unit=mph
